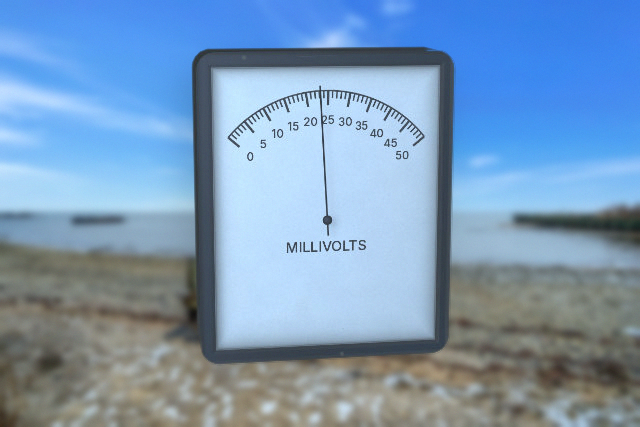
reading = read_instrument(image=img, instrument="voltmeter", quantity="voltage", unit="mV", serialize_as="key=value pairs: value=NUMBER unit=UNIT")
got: value=23 unit=mV
